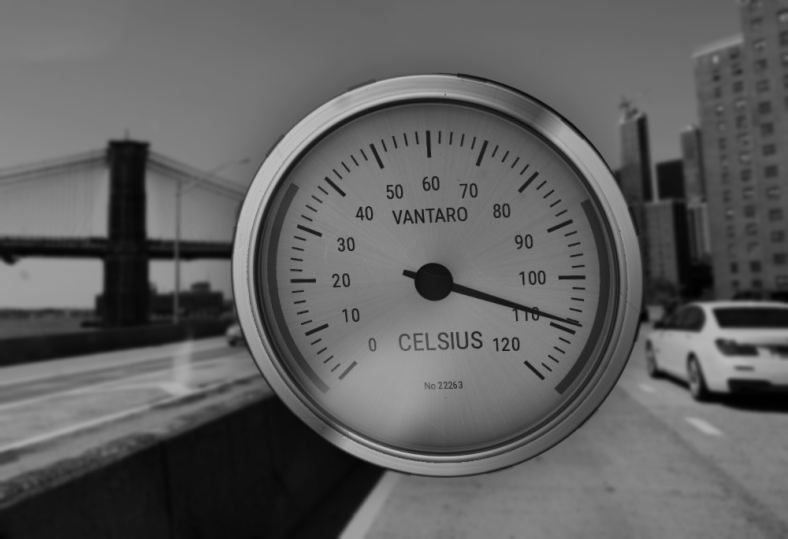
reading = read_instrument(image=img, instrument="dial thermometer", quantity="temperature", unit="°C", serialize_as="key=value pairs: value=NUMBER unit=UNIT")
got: value=108 unit=°C
